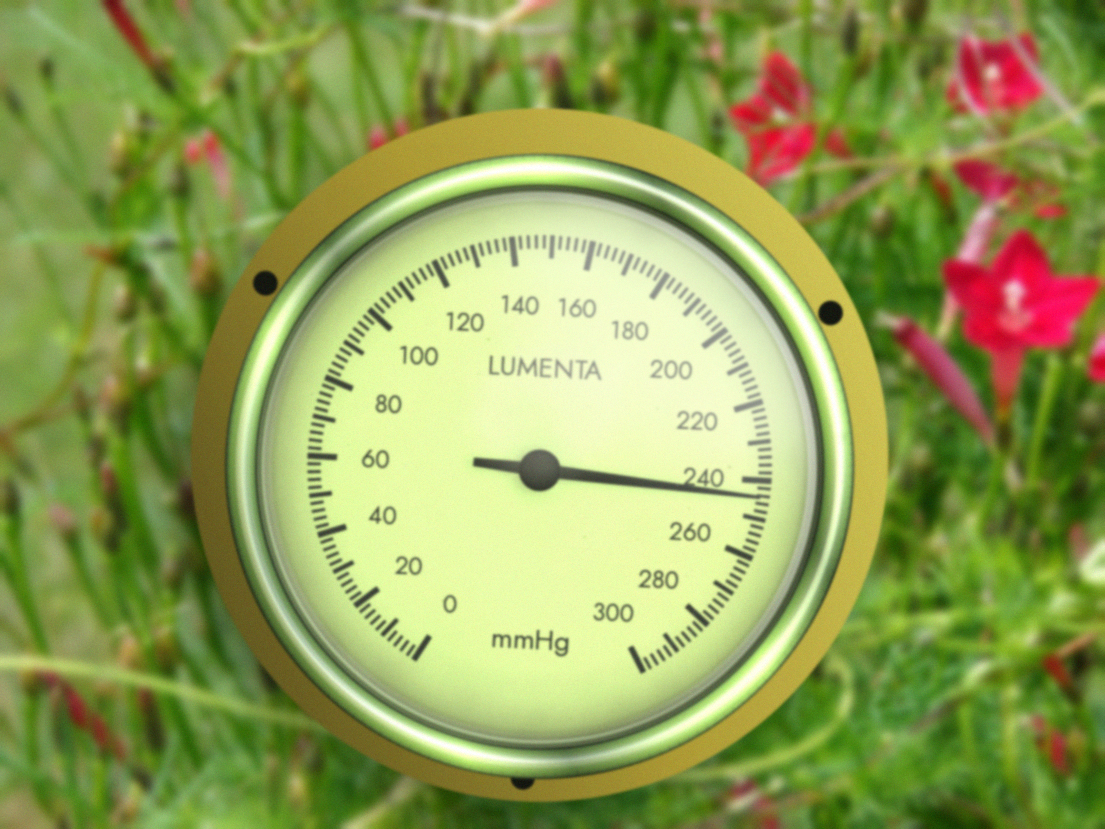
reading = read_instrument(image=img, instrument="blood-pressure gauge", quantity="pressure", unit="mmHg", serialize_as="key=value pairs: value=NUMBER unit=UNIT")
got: value=244 unit=mmHg
